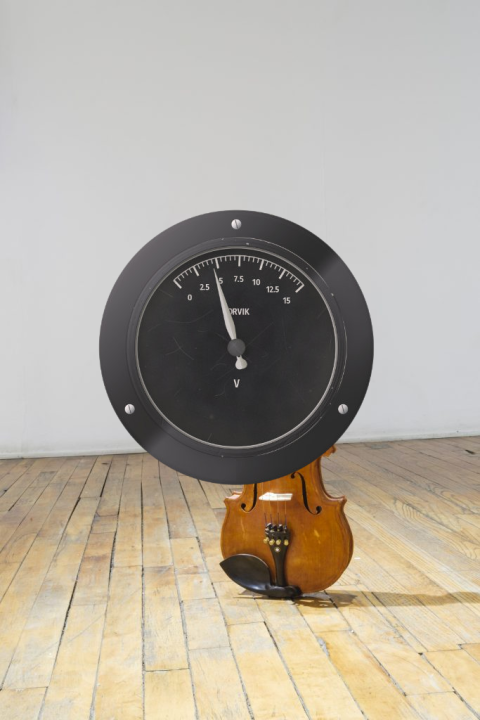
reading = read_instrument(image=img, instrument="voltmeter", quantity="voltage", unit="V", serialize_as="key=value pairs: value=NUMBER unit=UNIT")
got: value=4.5 unit=V
